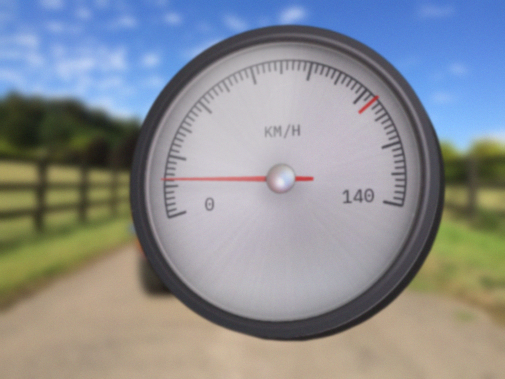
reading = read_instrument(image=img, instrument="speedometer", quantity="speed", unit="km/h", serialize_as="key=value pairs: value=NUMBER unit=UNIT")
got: value=12 unit=km/h
